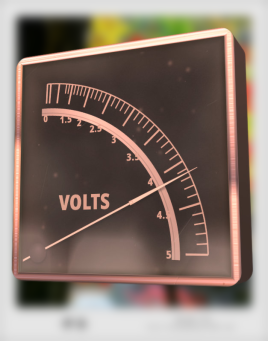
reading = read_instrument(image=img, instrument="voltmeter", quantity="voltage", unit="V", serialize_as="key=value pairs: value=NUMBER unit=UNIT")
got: value=4.15 unit=V
